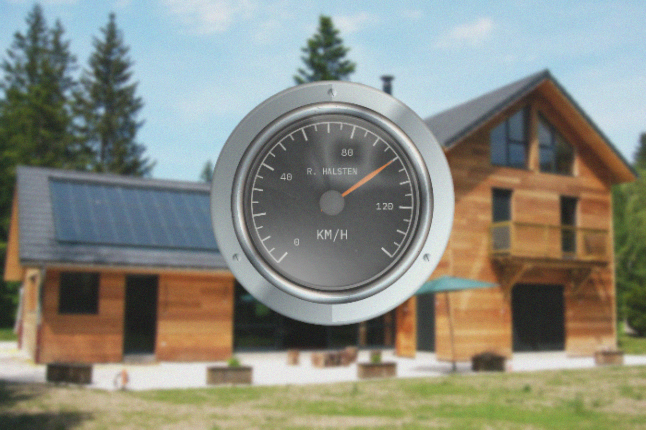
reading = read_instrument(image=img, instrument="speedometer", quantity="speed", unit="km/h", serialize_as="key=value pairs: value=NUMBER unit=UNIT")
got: value=100 unit=km/h
